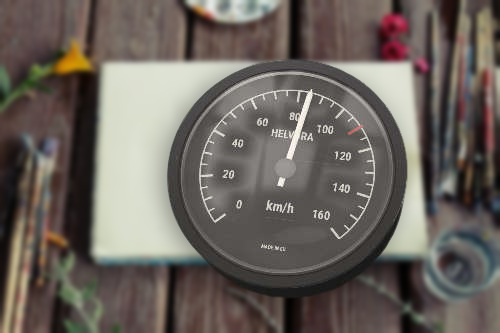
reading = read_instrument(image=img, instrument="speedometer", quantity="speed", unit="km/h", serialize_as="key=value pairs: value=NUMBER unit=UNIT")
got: value=85 unit=km/h
